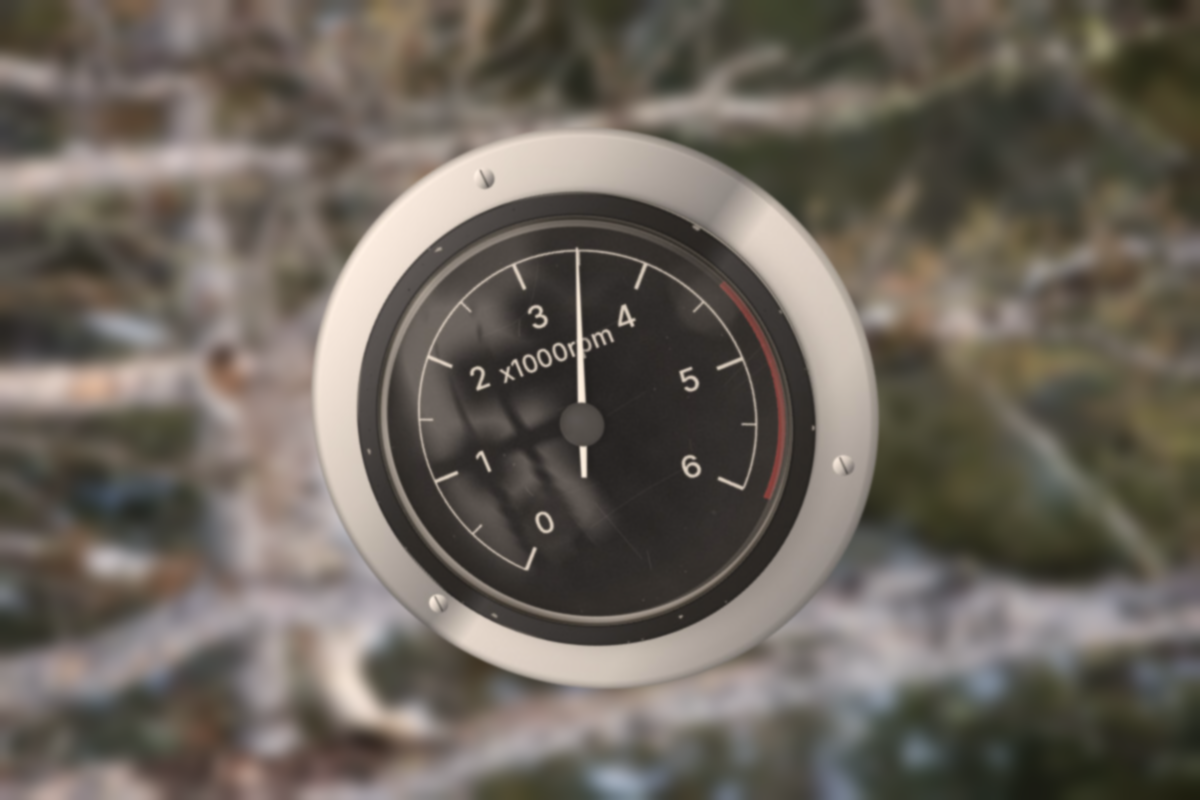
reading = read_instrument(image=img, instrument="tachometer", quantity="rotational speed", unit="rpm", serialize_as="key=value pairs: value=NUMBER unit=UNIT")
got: value=3500 unit=rpm
